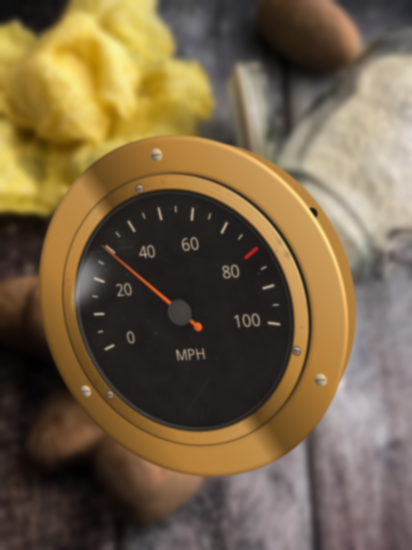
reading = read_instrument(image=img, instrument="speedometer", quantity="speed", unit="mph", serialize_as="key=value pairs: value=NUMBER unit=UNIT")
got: value=30 unit=mph
